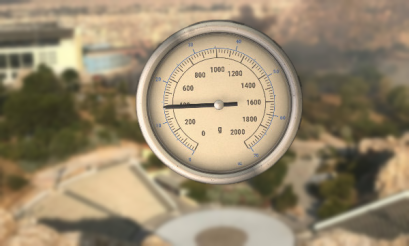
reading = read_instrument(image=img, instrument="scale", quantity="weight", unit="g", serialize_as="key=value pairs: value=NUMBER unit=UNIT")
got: value=400 unit=g
